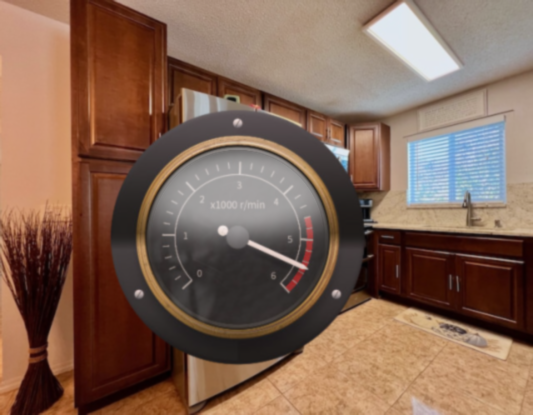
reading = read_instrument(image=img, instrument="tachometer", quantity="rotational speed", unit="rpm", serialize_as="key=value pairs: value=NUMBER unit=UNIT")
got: value=5500 unit=rpm
